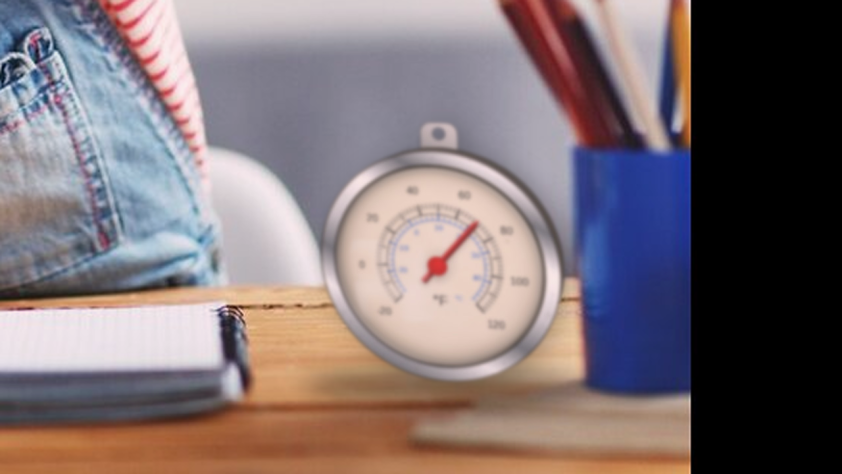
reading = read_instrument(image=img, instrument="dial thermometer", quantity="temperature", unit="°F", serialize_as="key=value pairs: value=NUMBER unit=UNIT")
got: value=70 unit=°F
